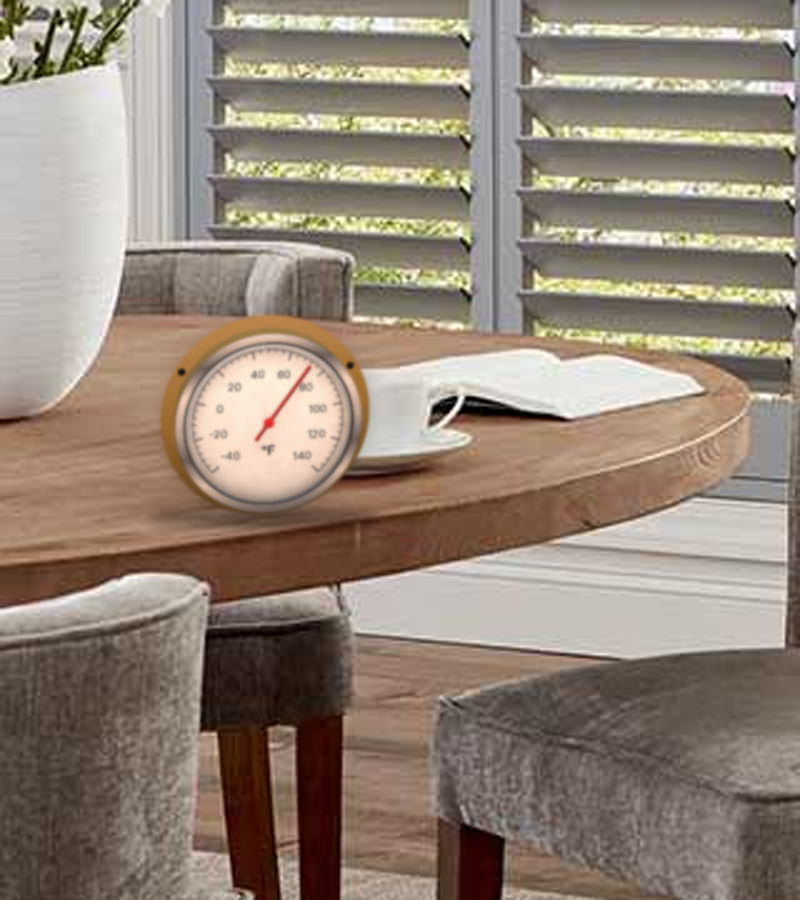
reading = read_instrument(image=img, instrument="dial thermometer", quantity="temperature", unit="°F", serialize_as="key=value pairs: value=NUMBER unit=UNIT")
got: value=72 unit=°F
